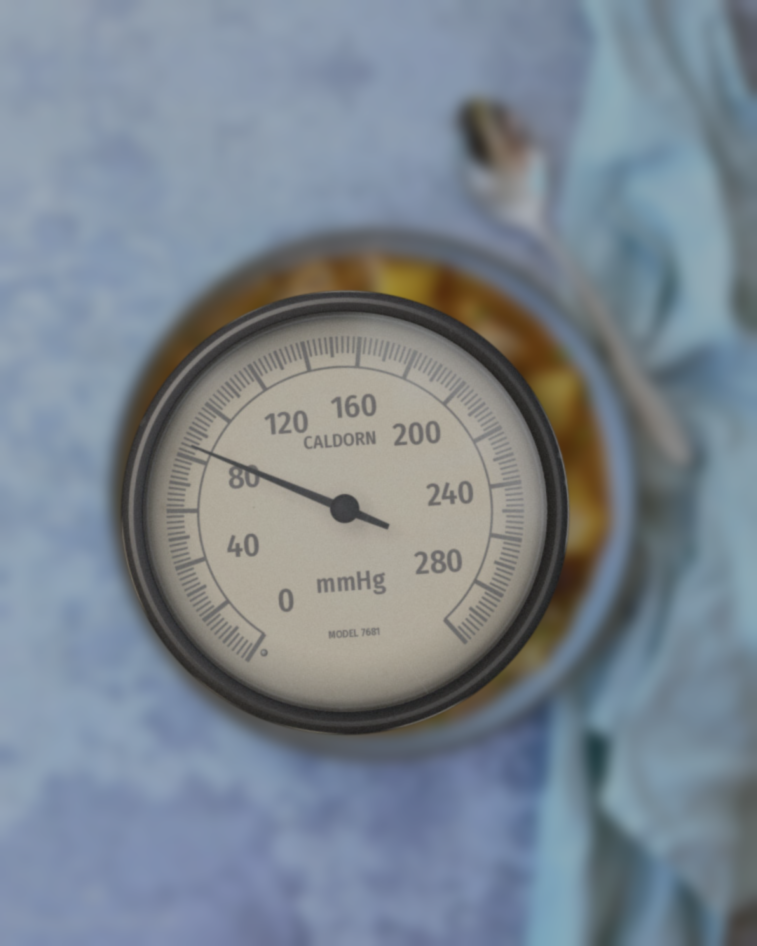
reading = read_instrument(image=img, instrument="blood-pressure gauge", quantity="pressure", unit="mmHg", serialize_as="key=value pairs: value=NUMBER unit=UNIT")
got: value=84 unit=mmHg
